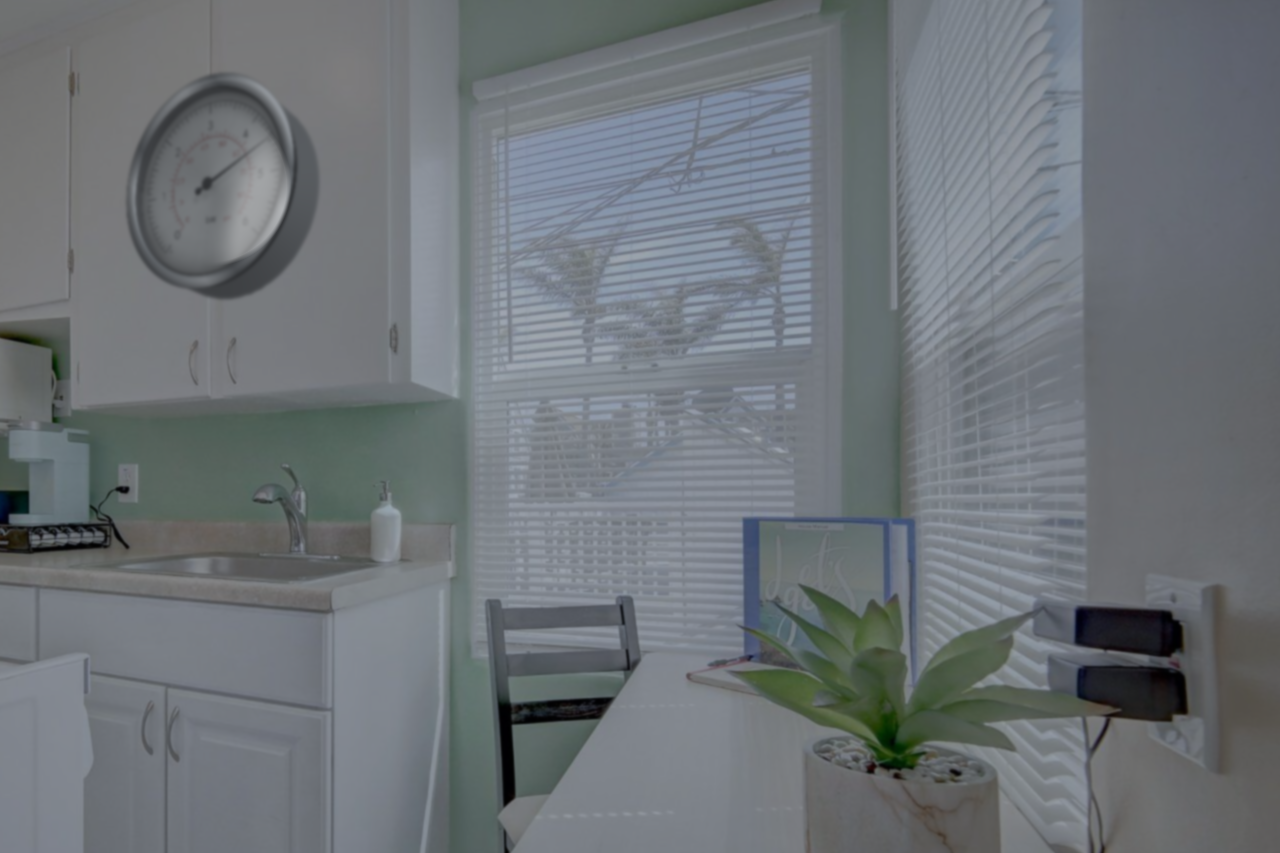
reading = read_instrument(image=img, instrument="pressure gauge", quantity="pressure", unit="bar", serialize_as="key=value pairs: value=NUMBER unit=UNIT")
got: value=4.5 unit=bar
